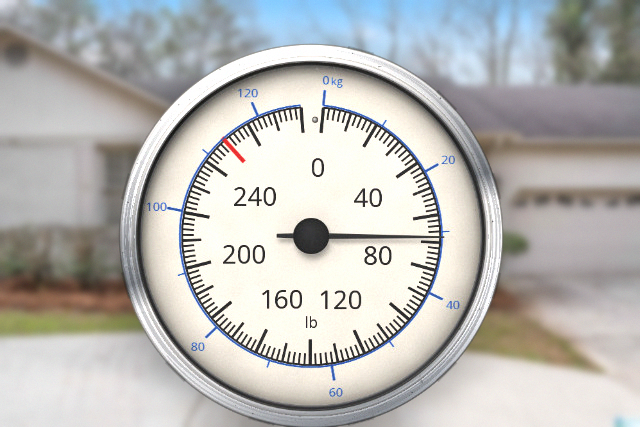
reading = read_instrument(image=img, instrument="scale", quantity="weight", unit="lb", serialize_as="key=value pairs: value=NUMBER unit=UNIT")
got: value=68 unit=lb
